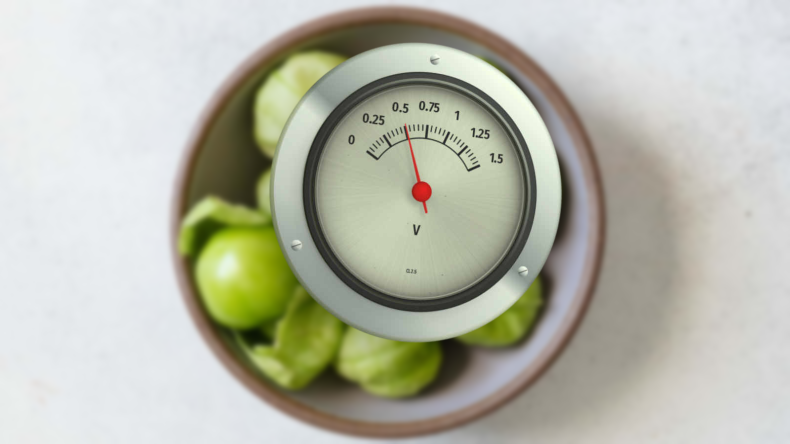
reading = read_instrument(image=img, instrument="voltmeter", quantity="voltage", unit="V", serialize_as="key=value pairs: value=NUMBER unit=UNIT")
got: value=0.5 unit=V
